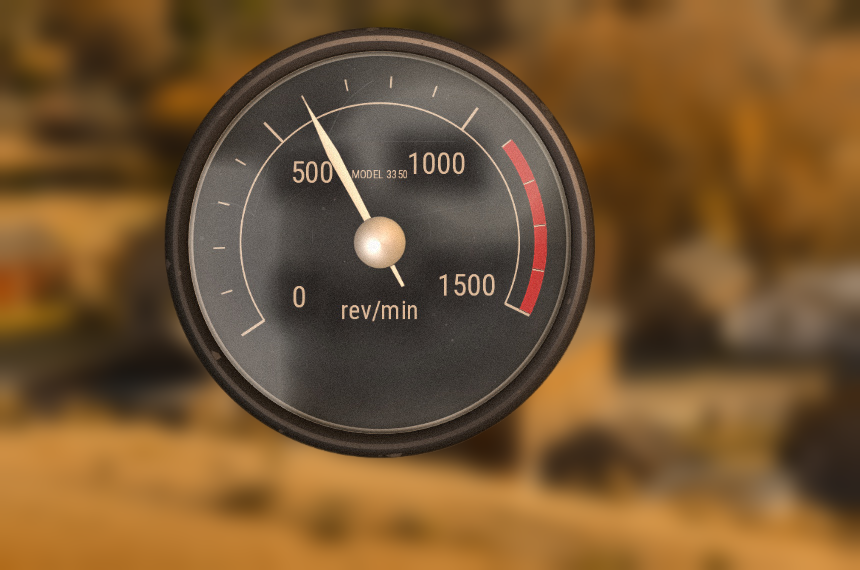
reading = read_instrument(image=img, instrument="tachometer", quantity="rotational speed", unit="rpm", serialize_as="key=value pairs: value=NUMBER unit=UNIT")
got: value=600 unit=rpm
